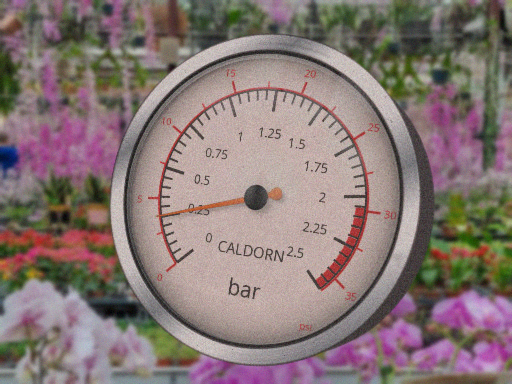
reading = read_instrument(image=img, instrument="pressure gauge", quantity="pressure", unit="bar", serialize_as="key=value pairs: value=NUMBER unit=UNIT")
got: value=0.25 unit=bar
